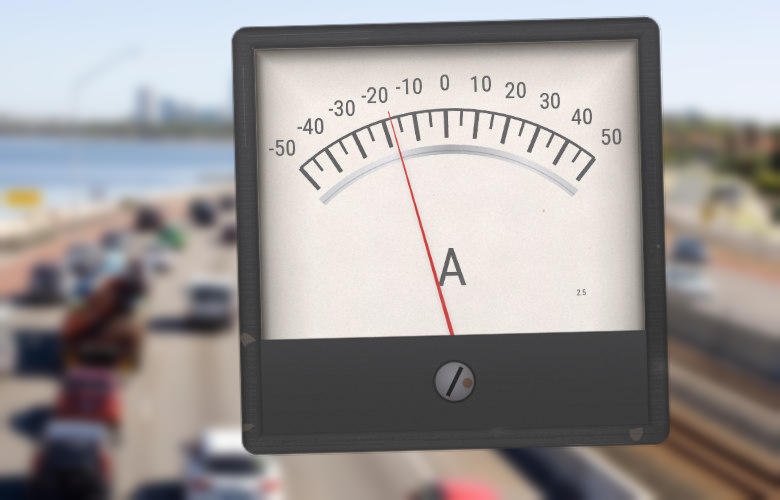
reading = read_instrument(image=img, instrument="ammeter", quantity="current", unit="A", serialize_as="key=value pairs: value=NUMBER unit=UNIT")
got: value=-17.5 unit=A
